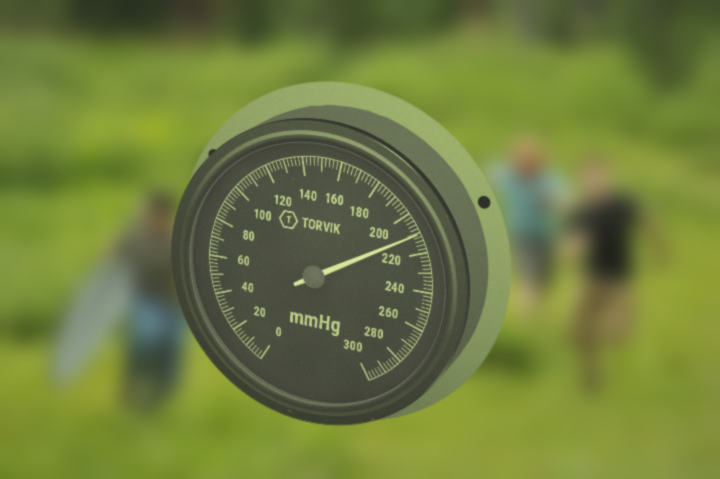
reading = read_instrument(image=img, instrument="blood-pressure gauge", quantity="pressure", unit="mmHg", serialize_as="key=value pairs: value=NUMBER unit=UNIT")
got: value=210 unit=mmHg
